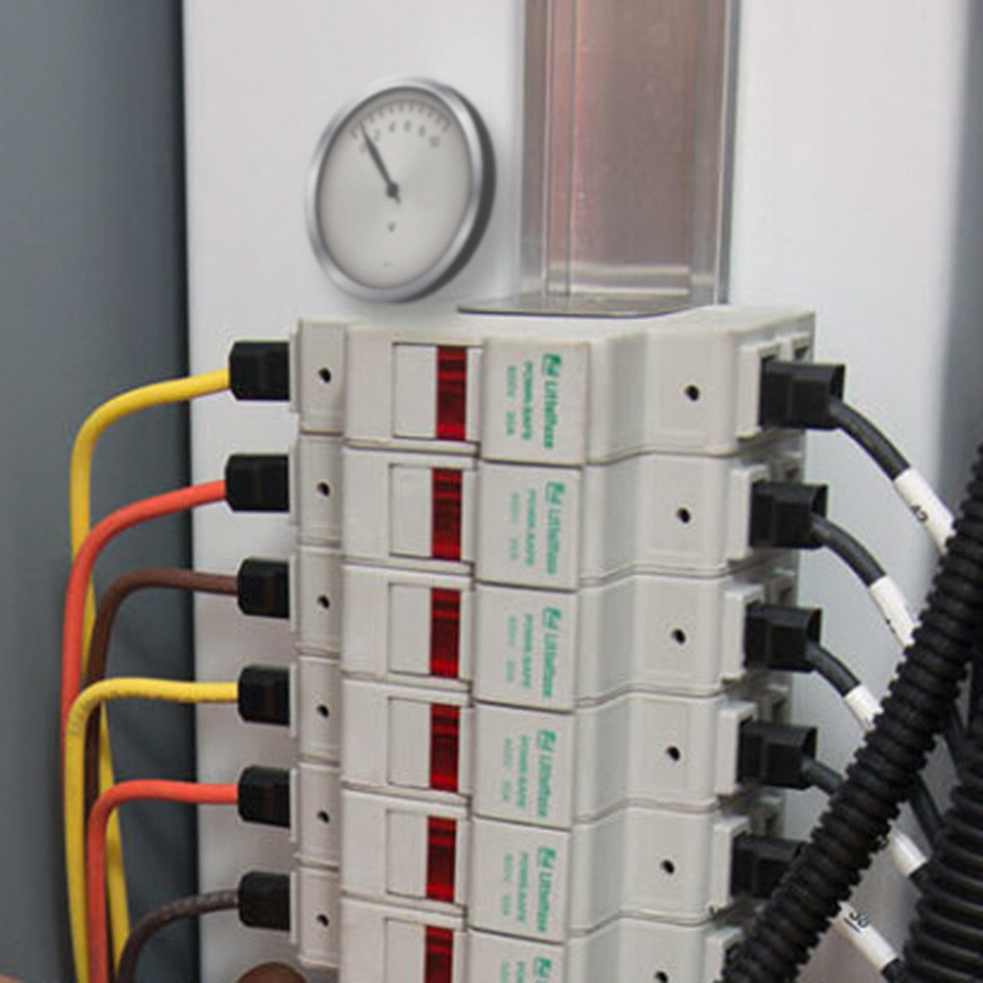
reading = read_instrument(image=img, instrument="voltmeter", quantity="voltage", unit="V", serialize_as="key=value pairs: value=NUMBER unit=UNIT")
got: value=1 unit=V
